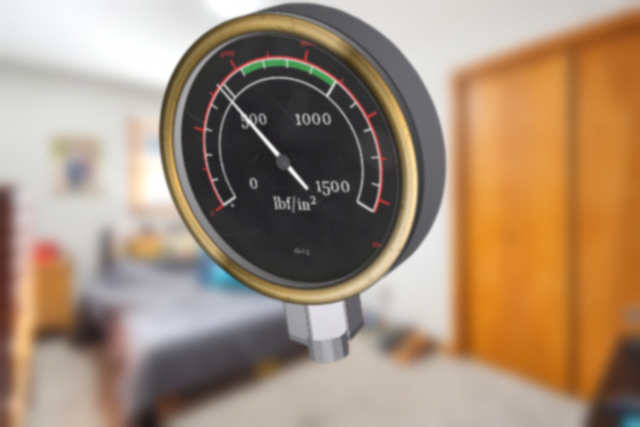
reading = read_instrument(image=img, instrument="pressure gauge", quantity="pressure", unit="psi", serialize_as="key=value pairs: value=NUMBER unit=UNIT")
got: value=500 unit=psi
